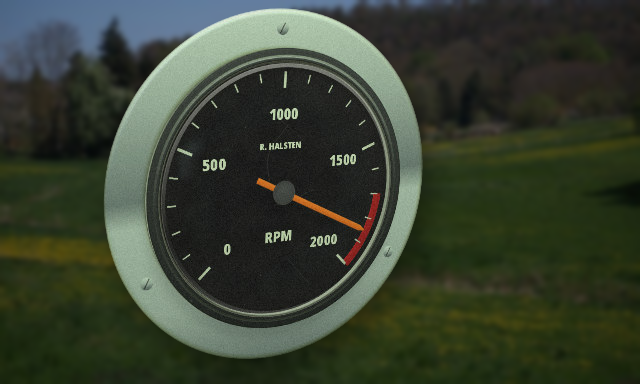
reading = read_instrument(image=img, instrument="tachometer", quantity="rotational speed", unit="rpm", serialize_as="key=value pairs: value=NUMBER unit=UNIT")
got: value=1850 unit=rpm
